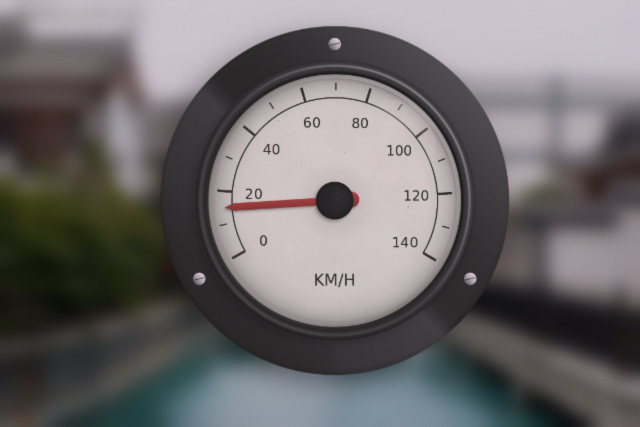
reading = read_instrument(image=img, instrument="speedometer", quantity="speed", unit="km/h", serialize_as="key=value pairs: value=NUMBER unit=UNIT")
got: value=15 unit=km/h
